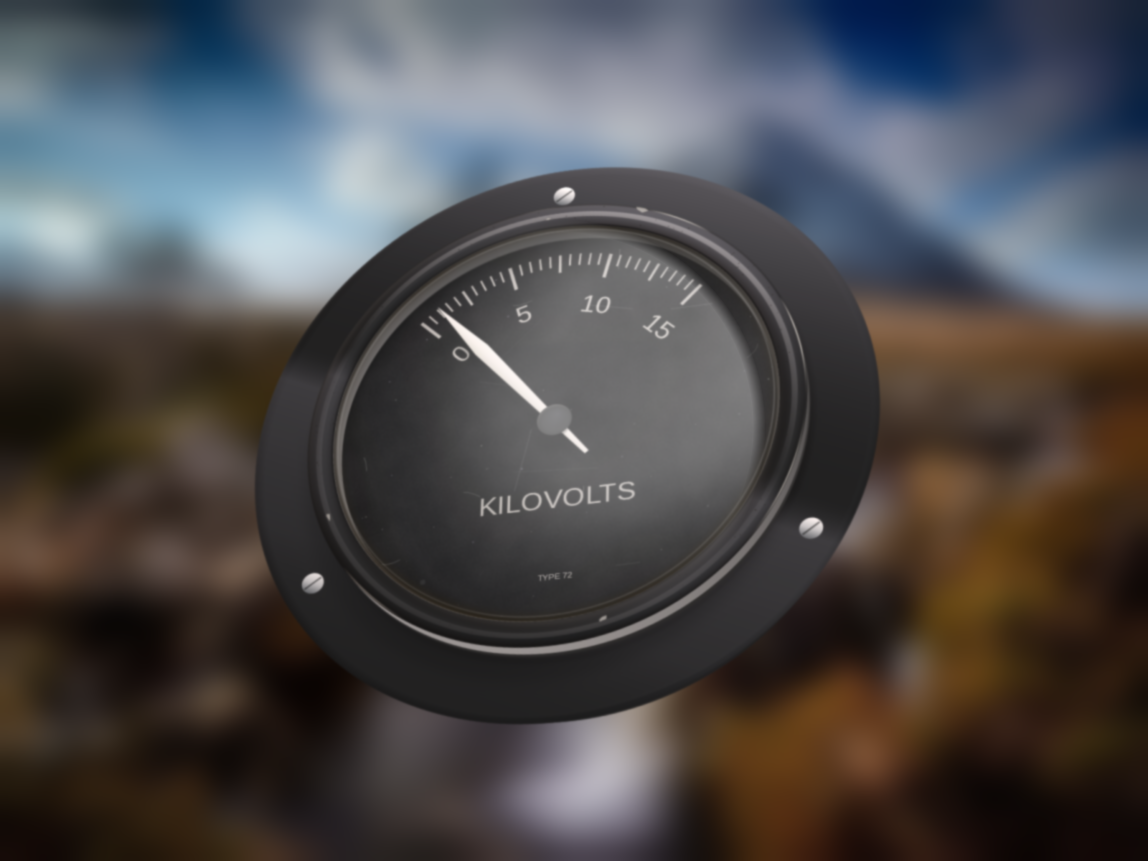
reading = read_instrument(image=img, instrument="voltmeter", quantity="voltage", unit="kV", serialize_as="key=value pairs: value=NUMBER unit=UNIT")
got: value=1 unit=kV
